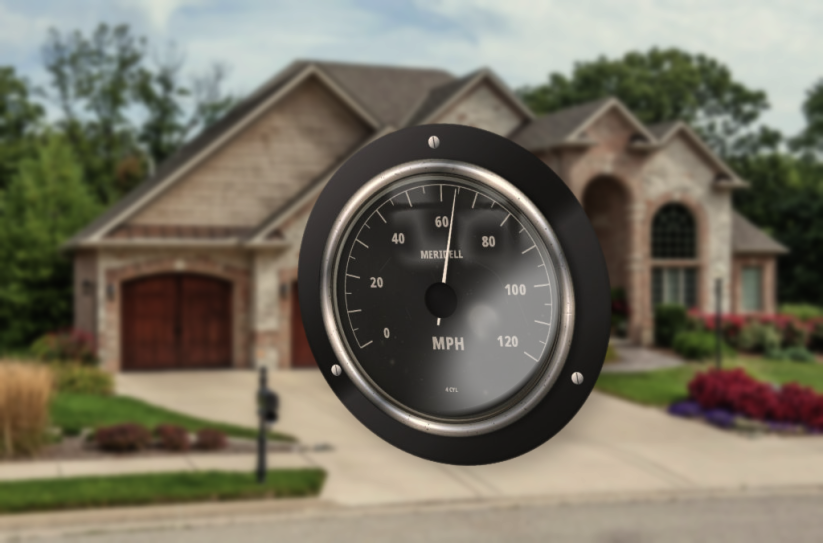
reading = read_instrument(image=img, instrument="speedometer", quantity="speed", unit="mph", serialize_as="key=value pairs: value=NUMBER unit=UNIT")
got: value=65 unit=mph
